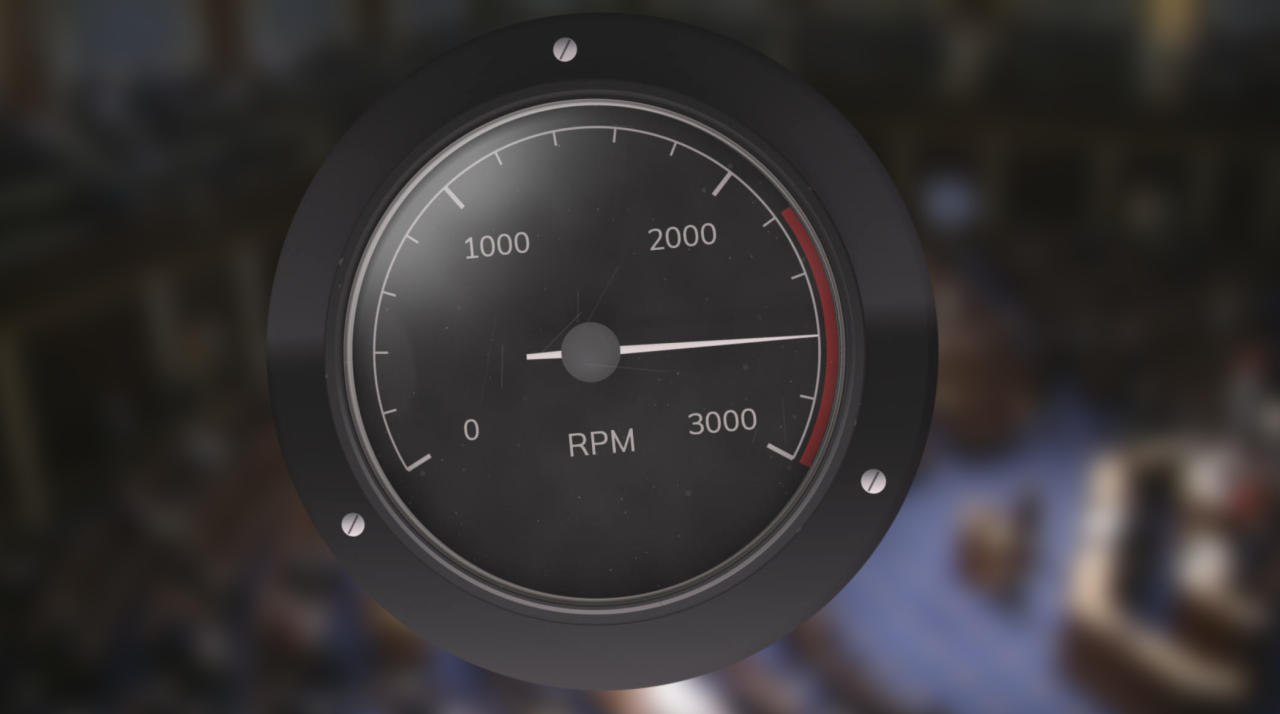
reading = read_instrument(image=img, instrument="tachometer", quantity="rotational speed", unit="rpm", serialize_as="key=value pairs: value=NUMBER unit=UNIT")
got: value=2600 unit=rpm
